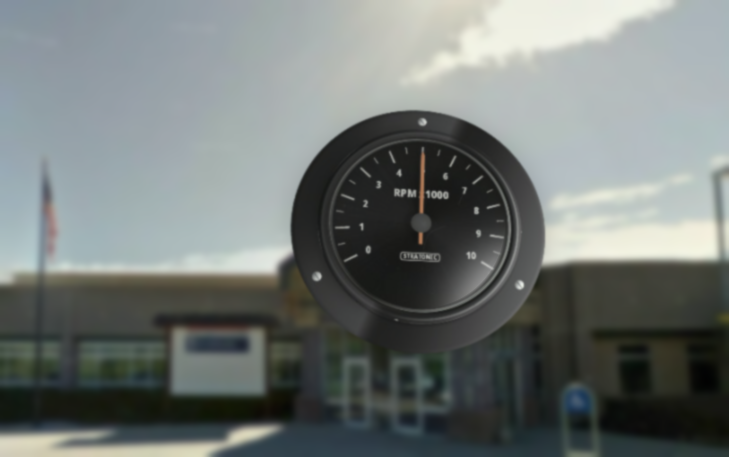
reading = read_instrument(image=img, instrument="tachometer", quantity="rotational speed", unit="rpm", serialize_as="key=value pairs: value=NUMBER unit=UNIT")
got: value=5000 unit=rpm
